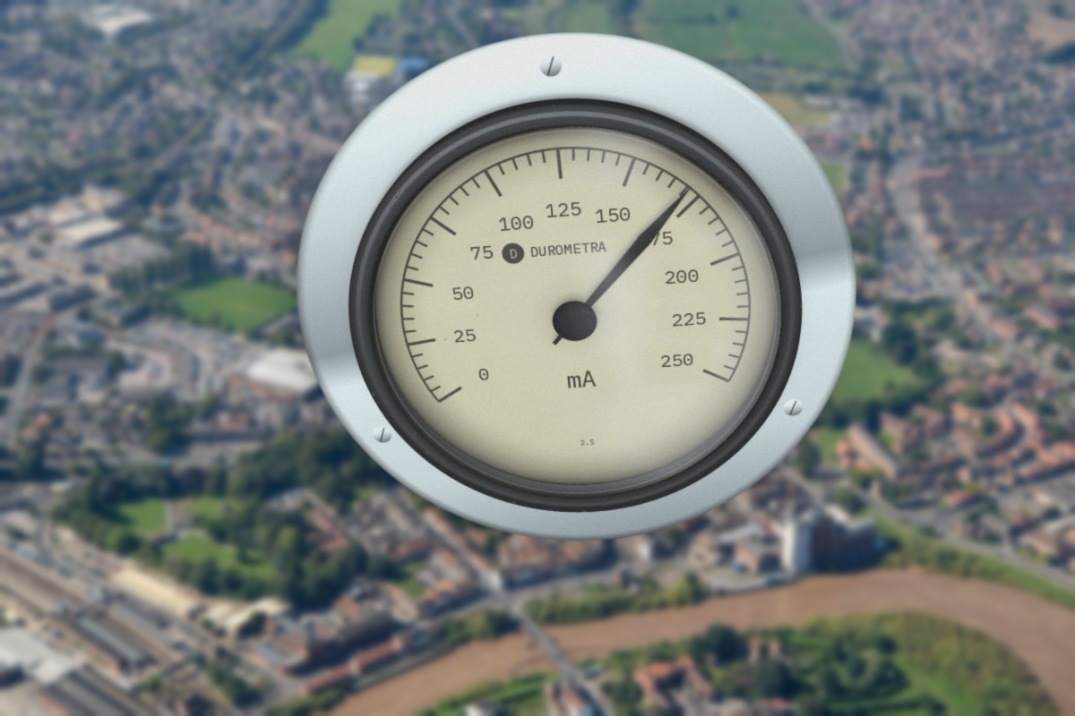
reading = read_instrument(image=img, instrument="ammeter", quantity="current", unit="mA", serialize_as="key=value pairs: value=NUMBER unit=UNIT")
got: value=170 unit=mA
